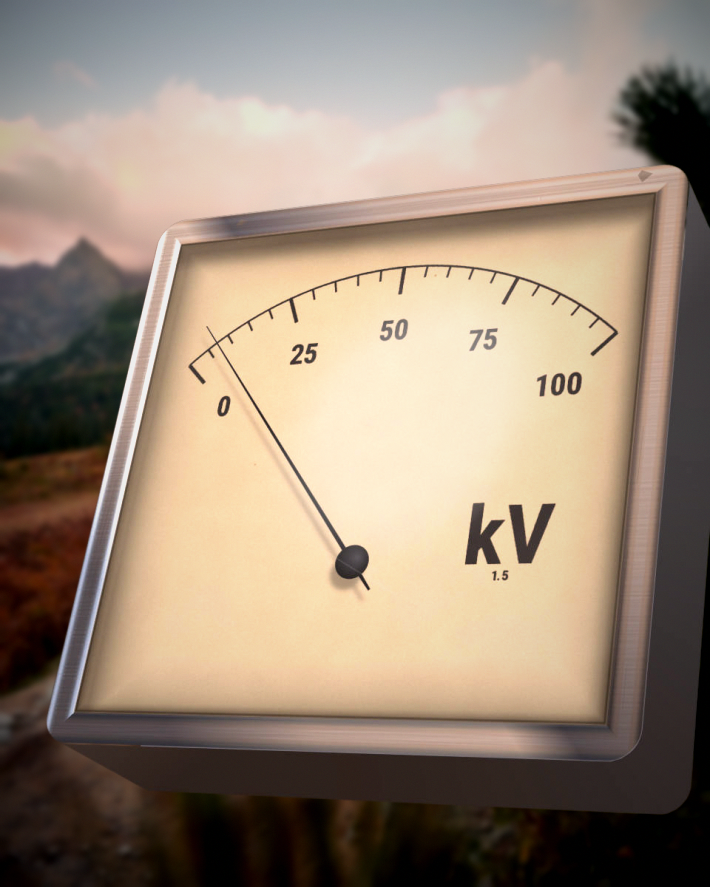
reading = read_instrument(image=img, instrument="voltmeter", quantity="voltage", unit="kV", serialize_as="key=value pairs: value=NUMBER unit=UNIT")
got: value=7.5 unit=kV
